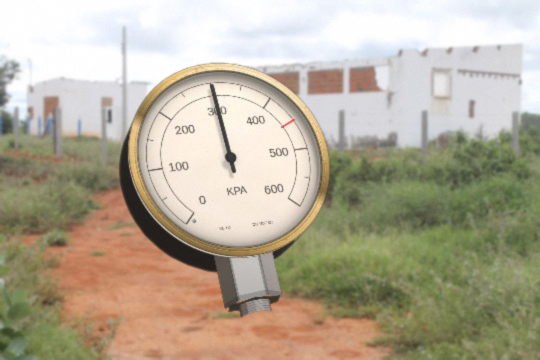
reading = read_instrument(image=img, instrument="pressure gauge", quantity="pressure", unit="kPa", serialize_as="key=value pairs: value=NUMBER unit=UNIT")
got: value=300 unit=kPa
